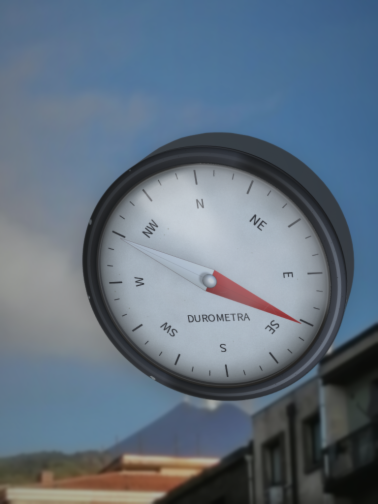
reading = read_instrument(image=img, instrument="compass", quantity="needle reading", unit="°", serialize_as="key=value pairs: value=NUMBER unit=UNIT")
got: value=120 unit=°
